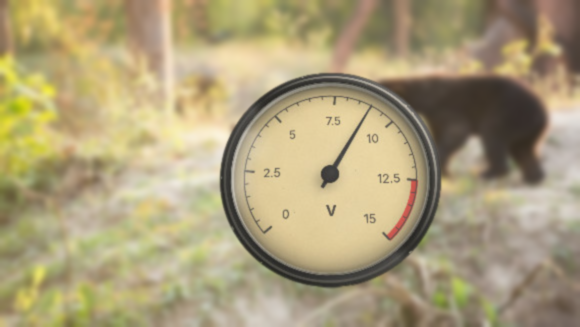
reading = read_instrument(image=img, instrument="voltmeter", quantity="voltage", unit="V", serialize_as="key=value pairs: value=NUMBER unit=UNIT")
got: value=9 unit=V
